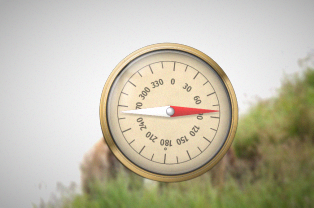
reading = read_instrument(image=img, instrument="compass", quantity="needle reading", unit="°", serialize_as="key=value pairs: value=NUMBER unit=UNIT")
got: value=82.5 unit=°
